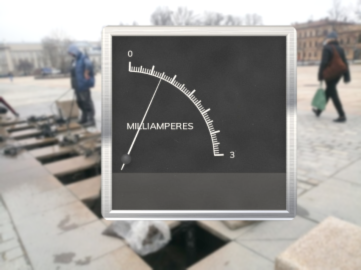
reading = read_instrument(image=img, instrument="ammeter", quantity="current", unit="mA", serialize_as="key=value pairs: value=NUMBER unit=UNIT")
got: value=0.75 unit=mA
